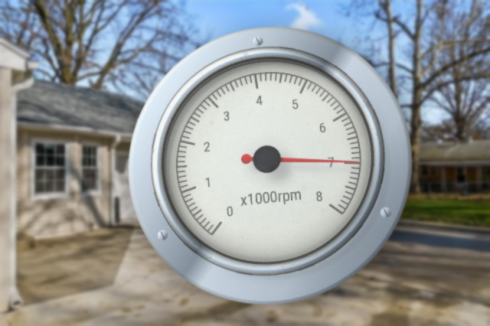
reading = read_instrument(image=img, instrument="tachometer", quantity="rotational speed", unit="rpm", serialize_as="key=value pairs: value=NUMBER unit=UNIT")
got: value=7000 unit=rpm
